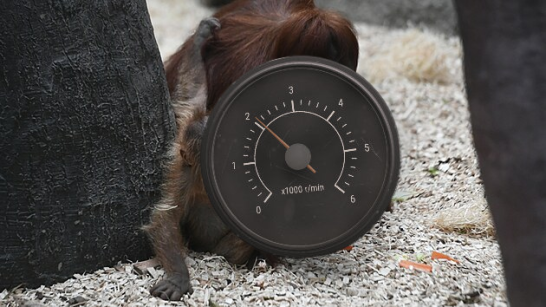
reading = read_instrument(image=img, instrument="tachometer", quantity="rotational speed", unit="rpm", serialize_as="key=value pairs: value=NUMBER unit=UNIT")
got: value=2100 unit=rpm
